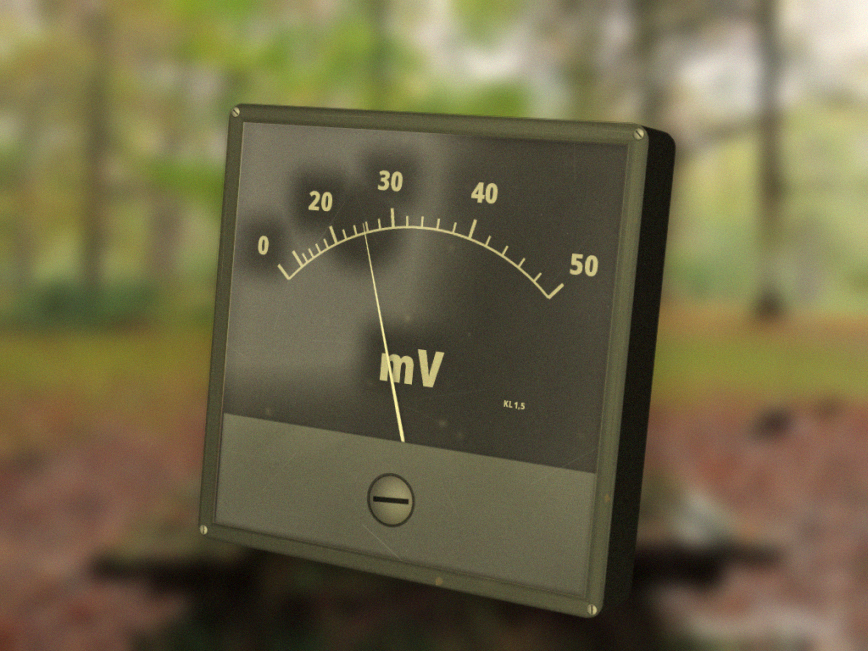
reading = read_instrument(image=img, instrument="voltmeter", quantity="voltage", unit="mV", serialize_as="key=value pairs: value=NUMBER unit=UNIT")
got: value=26 unit=mV
